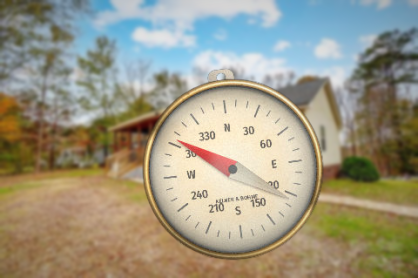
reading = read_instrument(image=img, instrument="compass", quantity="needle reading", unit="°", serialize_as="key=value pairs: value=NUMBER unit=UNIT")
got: value=305 unit=°
